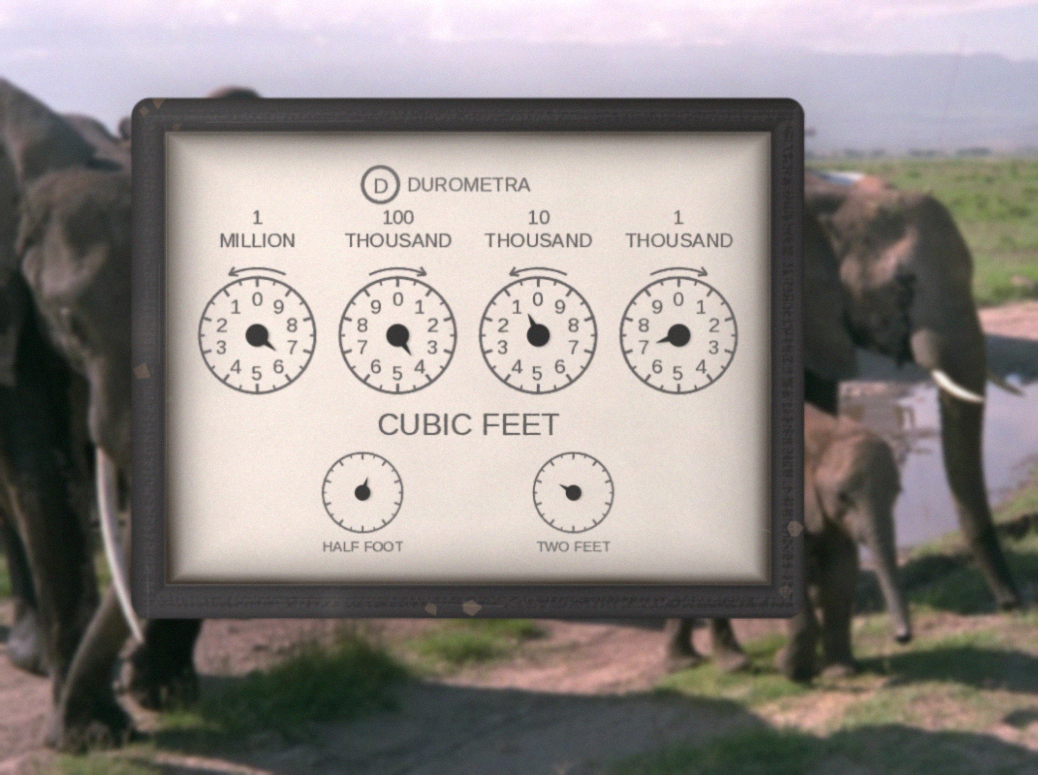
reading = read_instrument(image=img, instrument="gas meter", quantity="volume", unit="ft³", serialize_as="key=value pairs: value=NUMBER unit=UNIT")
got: value=640700 unit=ft³
